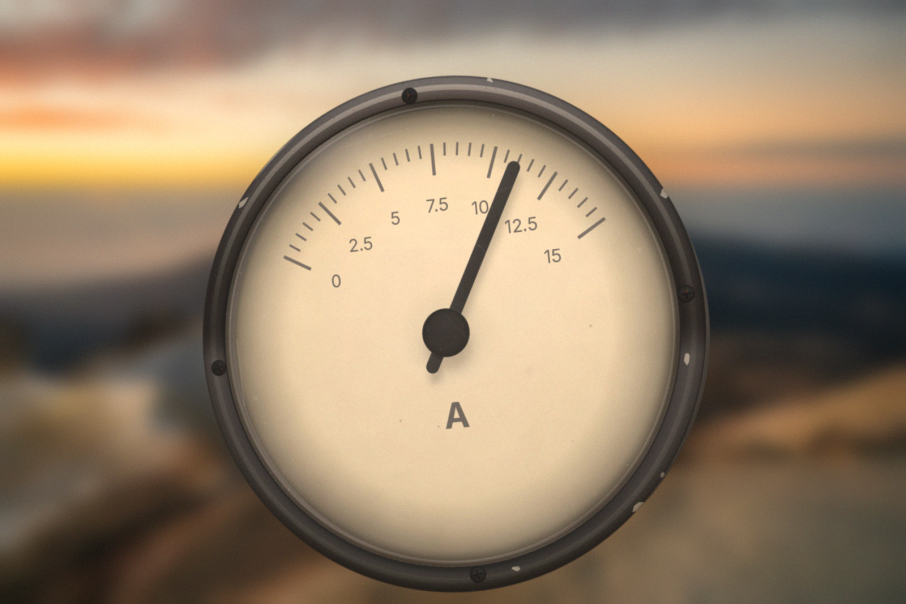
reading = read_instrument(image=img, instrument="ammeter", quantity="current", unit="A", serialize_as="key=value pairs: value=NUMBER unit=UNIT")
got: value=11 unit=A
